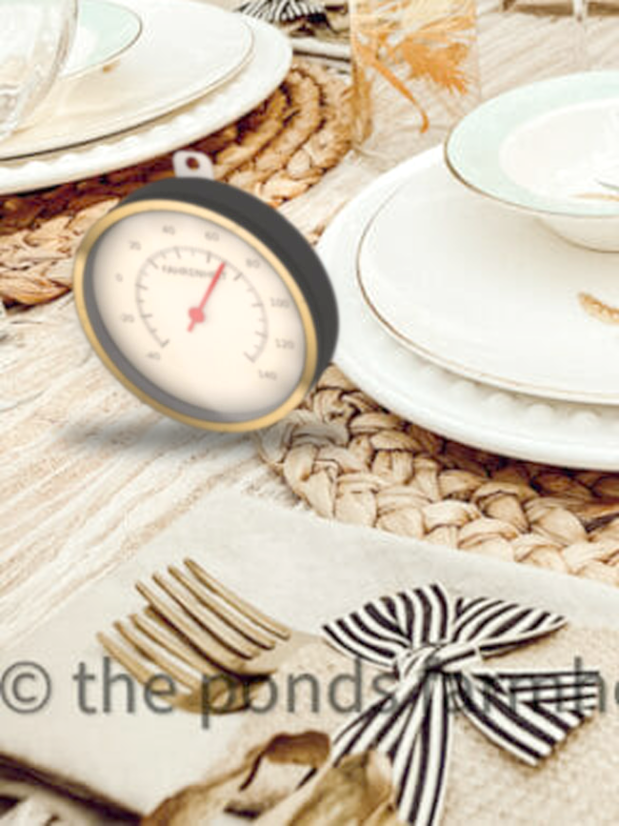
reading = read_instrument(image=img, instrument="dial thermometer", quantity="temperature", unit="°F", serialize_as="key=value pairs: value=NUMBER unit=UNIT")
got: value=70 unit=°F
